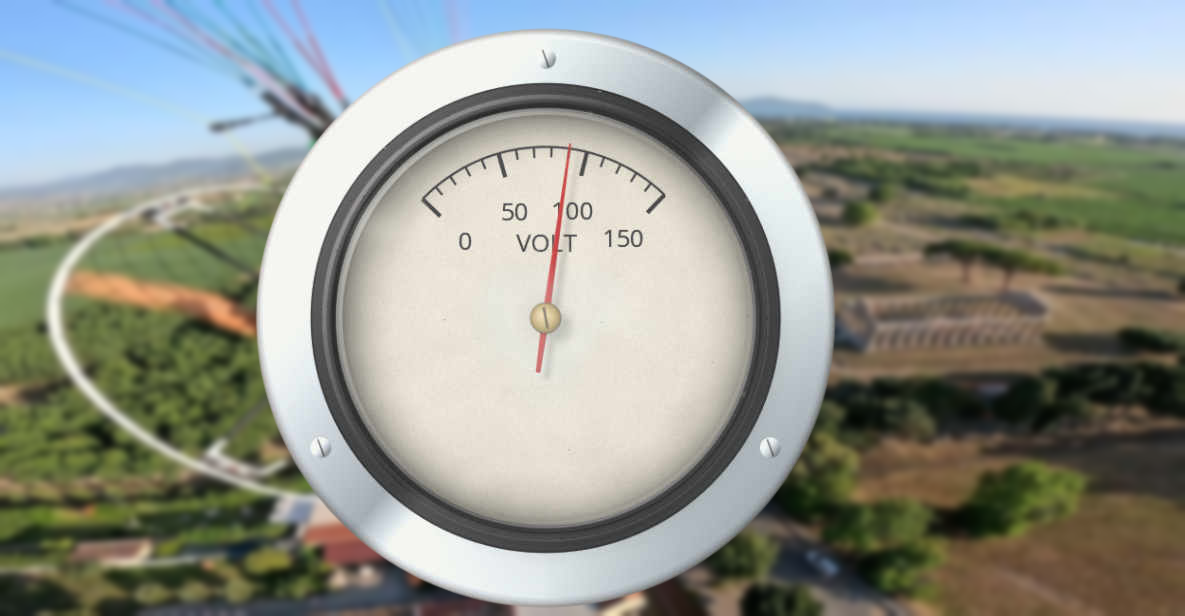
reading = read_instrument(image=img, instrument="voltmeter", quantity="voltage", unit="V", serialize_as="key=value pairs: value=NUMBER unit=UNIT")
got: value=90 unit=V
